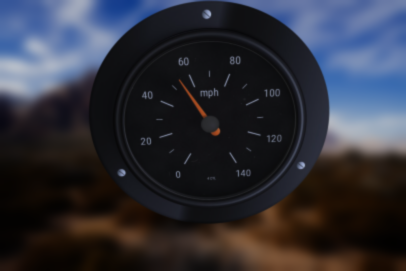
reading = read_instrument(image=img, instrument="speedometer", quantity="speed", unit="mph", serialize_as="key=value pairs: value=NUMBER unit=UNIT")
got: value=55 unit=mph
